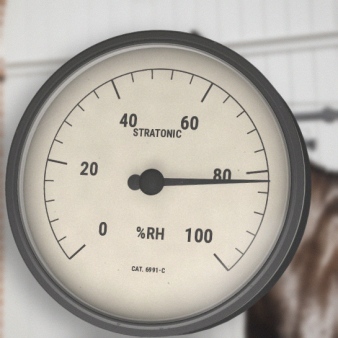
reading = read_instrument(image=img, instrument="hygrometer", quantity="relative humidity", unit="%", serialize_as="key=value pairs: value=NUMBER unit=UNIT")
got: value=82 unit=%
